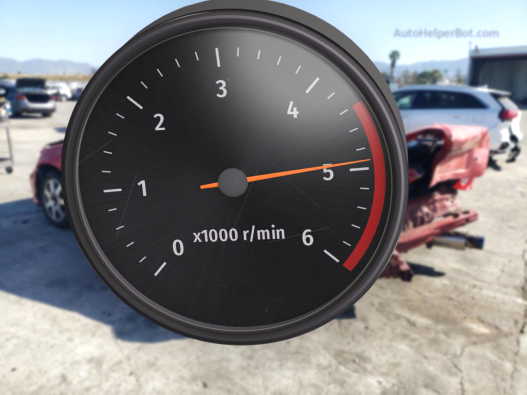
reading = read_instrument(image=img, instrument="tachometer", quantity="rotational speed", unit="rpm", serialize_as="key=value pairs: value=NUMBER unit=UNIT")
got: value=4900 unit=rpm
